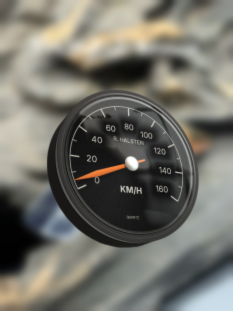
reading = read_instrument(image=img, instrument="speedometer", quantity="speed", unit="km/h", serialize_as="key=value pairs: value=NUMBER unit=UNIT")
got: value=5 unit=km/h
